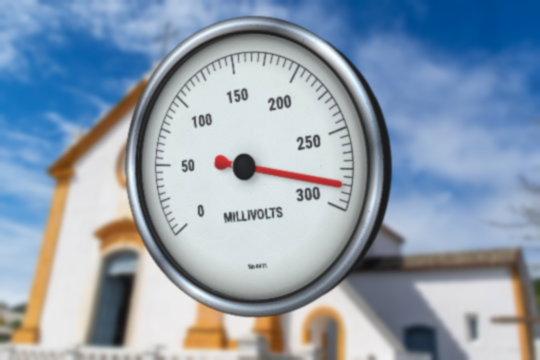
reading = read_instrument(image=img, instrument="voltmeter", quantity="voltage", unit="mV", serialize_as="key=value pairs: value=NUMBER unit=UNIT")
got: value=285 unit=mV
